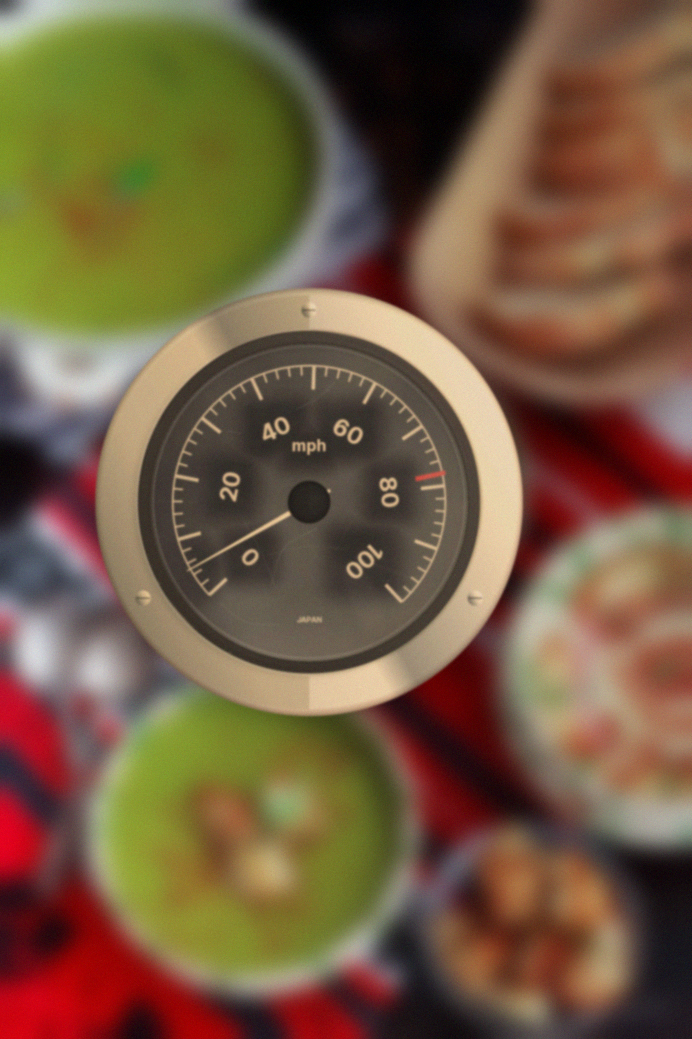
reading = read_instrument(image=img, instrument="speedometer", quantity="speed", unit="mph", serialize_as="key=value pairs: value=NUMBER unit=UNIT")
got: value=5 unit=mph
